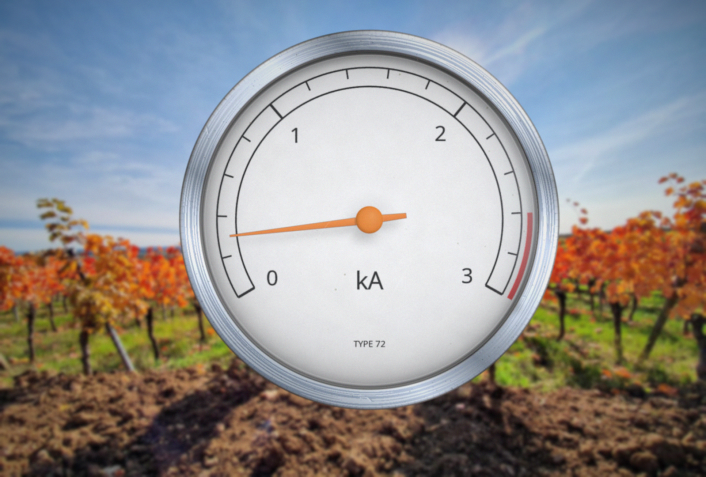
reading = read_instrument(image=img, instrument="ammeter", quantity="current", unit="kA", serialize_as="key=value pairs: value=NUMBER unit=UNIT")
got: value=0.3 unit=kA
